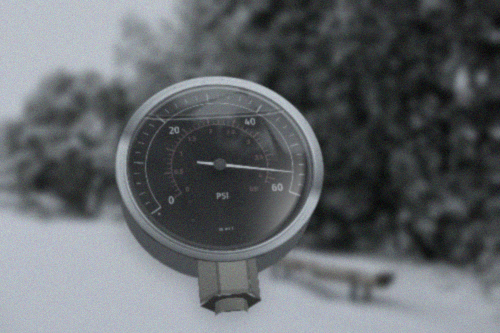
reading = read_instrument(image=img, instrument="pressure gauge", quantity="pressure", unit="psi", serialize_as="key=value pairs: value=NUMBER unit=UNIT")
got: value=56 unit=psi
